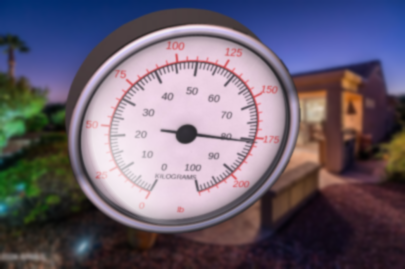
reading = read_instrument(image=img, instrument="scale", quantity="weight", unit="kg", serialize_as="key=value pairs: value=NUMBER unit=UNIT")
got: value=80 unit=kg
